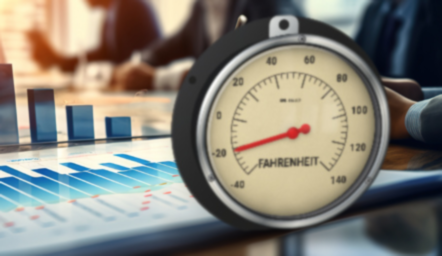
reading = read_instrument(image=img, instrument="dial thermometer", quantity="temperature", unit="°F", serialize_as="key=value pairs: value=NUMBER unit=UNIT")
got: value=-20 unit=°F
